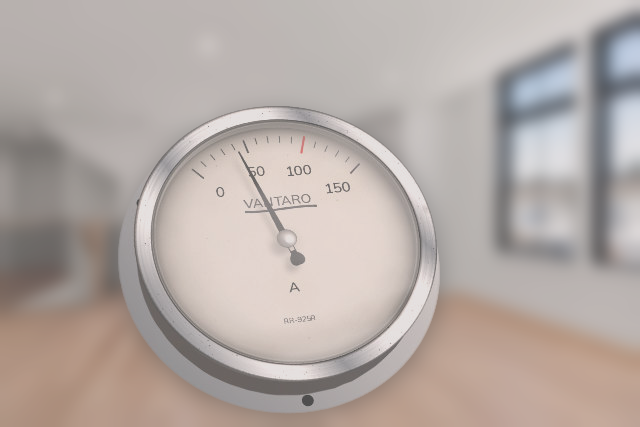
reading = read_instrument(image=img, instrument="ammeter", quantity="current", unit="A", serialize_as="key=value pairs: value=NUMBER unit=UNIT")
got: value=40 unit=A
